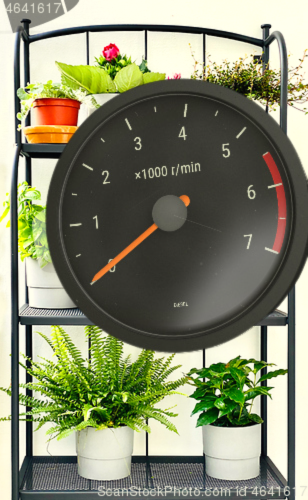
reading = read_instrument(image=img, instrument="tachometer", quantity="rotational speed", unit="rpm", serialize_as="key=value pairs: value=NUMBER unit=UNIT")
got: value=0 unit=rpm
